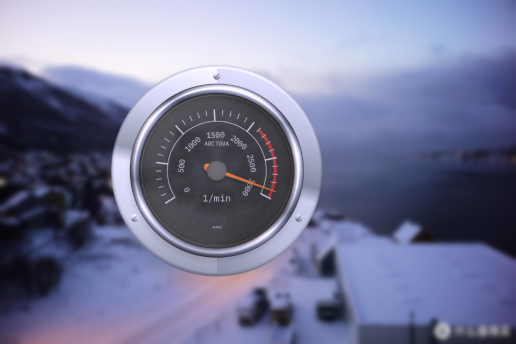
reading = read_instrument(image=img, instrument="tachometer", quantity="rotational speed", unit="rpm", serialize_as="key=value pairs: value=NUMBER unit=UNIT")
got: value=2900 unit=rpm
